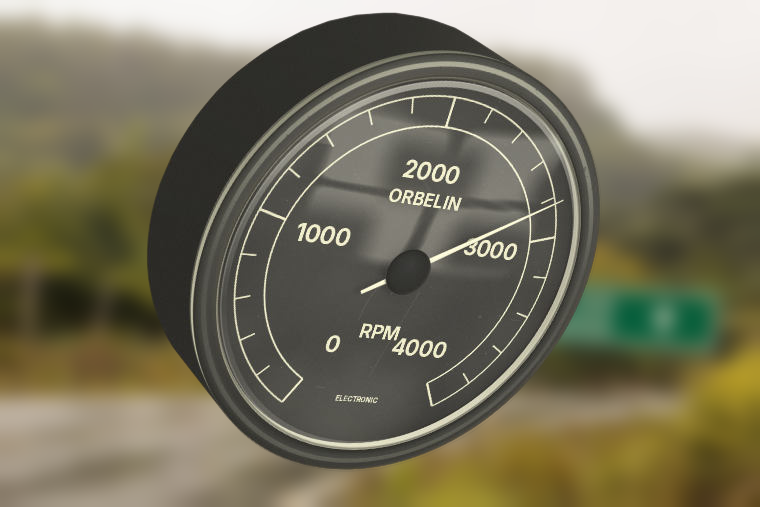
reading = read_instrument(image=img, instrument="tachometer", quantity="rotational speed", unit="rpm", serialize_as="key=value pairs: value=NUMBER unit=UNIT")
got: value=2800 unit=rpm
